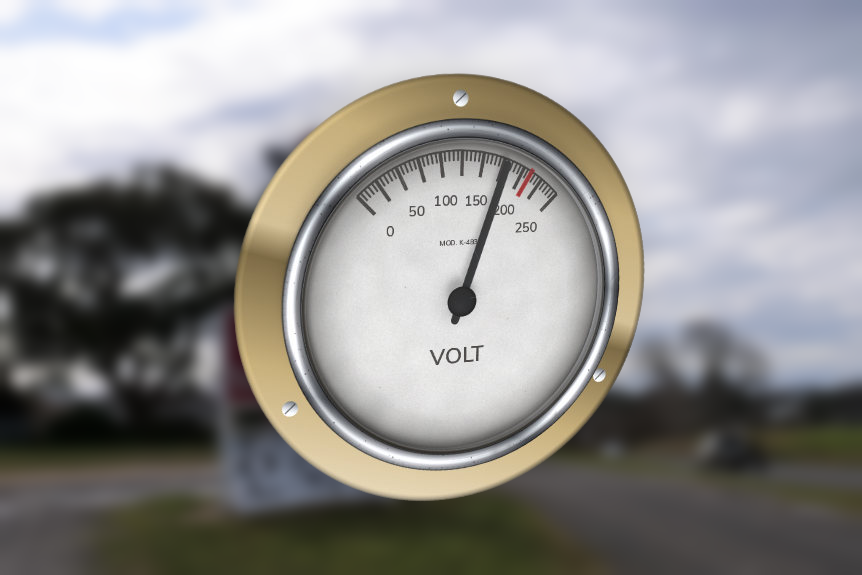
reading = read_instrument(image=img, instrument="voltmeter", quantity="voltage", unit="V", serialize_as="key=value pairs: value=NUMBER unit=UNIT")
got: value=175 unit=V
